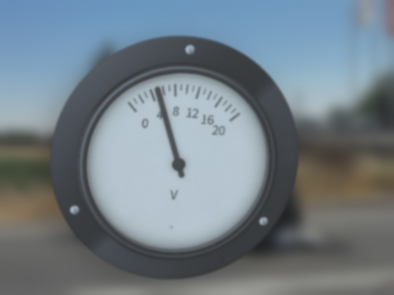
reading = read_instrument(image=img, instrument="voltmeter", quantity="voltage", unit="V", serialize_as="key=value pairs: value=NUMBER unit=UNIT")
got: value=5 unit=V
